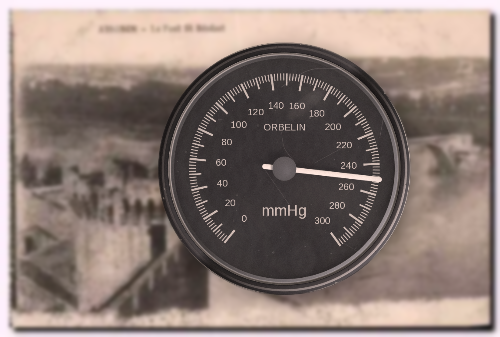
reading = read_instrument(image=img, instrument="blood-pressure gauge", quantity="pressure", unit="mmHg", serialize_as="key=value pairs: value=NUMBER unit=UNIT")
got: value=250 unit=mmHg
